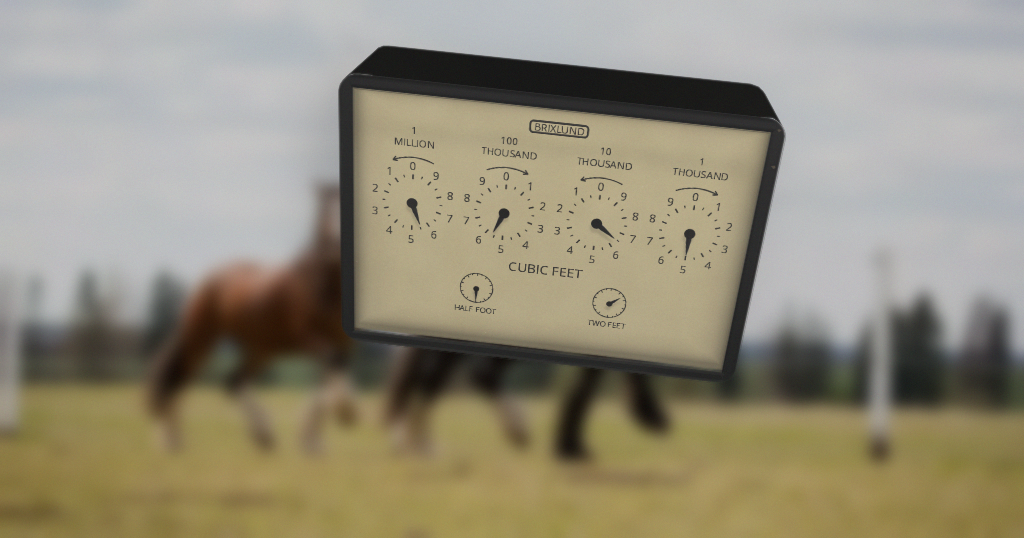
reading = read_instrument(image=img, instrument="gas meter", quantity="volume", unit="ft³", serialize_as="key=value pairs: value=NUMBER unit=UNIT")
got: value=556500 unit=ft³
